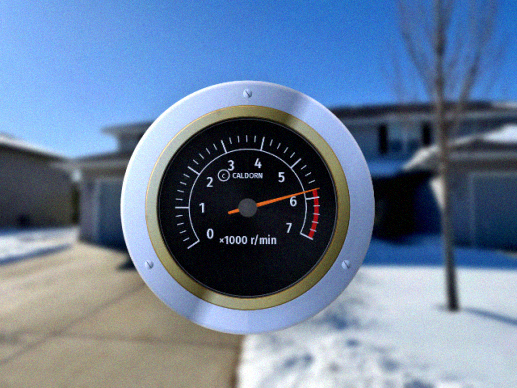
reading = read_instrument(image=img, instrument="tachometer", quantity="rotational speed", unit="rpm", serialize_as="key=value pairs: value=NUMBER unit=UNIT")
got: value=5800 unit=rpm
